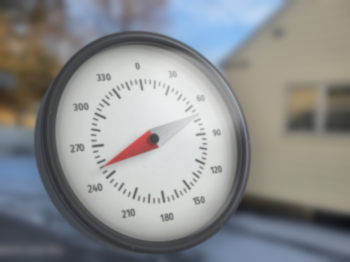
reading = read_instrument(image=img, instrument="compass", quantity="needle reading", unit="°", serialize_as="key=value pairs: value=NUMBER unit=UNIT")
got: value=250 unit=°
